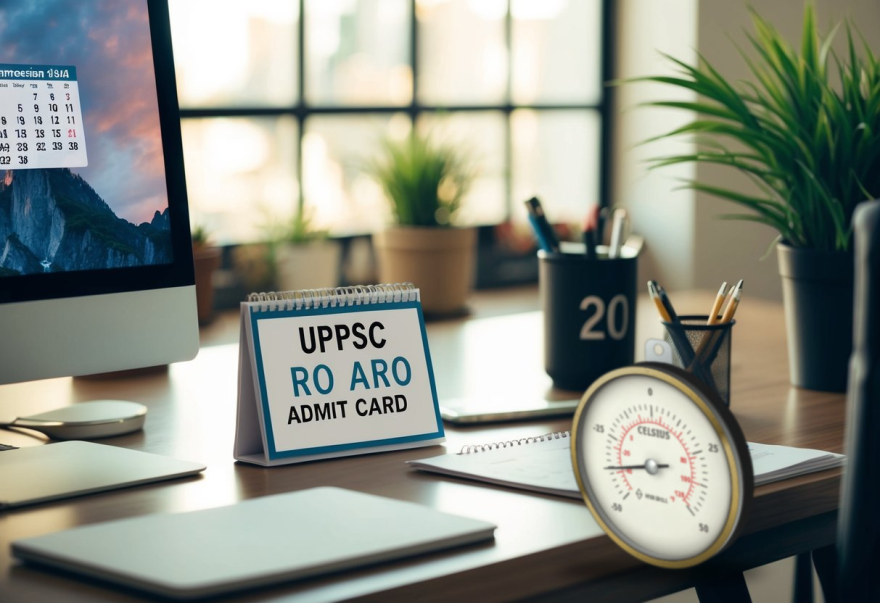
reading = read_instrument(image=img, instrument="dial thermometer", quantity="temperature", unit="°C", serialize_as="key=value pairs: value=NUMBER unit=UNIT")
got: value=-37.5 unit=°C
